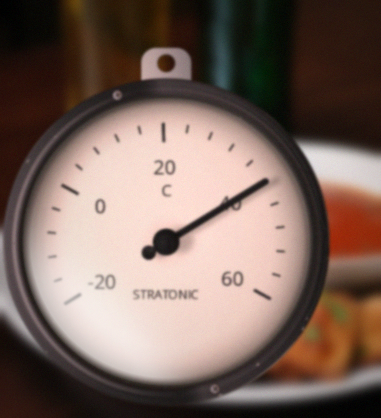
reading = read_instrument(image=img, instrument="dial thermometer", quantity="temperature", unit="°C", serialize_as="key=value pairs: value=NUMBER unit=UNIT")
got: value=40 unit=°C
